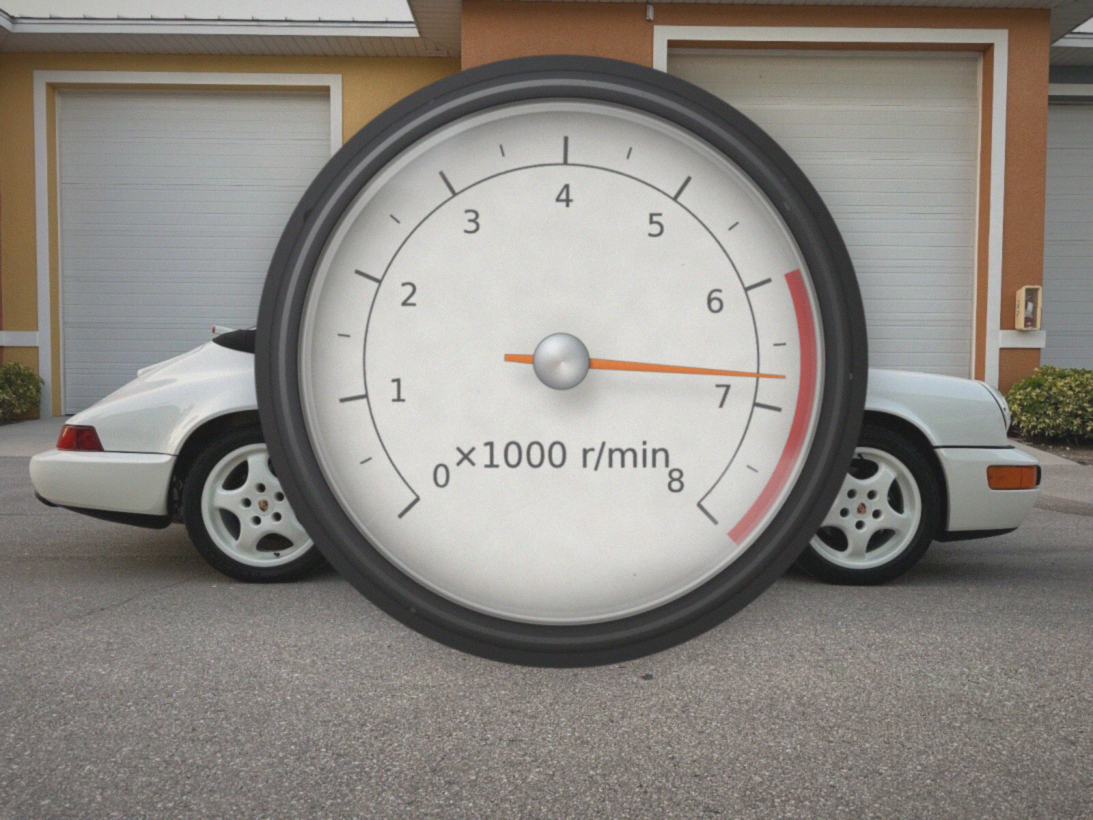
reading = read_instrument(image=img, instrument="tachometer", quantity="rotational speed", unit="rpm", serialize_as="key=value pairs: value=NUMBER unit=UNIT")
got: value=6750 unit=rpm
